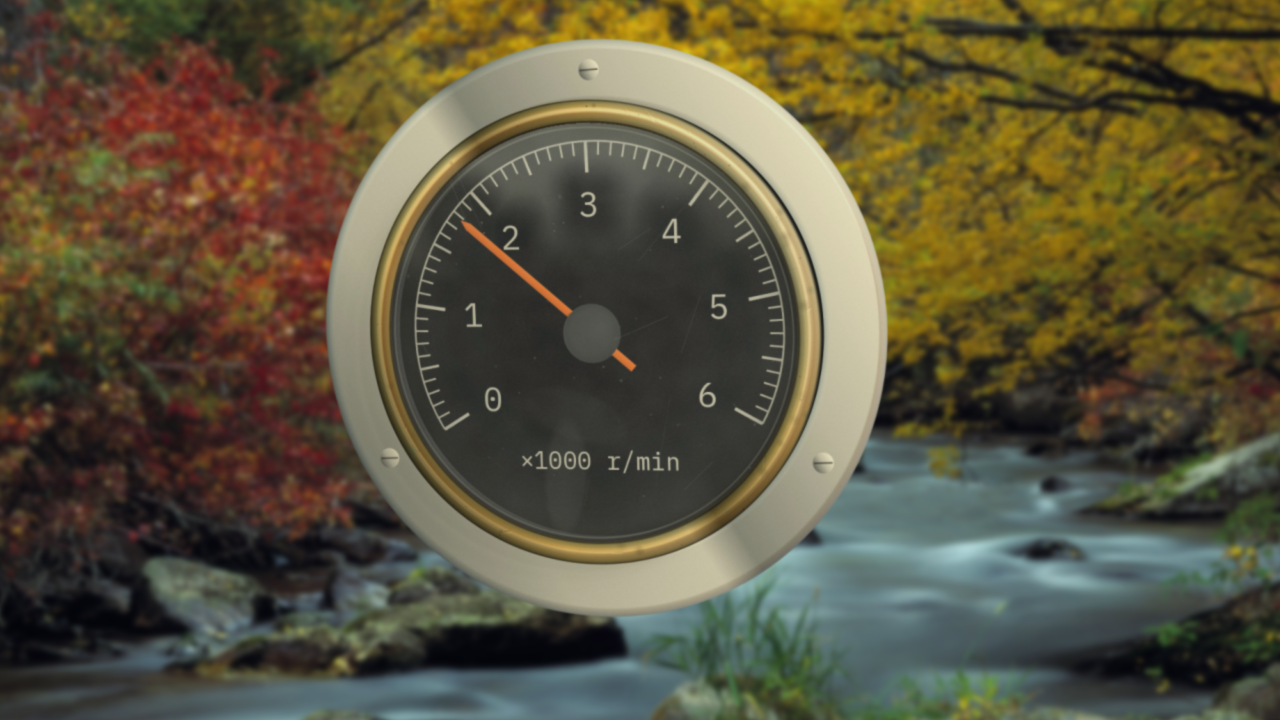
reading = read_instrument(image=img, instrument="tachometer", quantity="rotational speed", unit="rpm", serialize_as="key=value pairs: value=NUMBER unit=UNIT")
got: value=1800 unit=rpm
